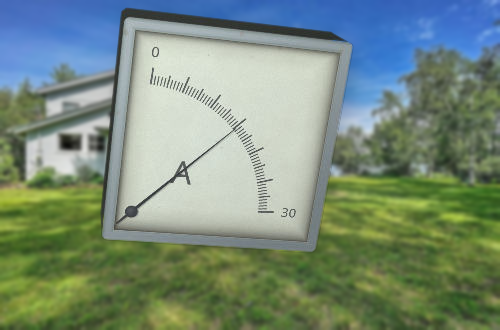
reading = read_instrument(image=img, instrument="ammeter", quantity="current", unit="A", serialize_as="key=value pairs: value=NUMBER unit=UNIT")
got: value=15 unit=A
